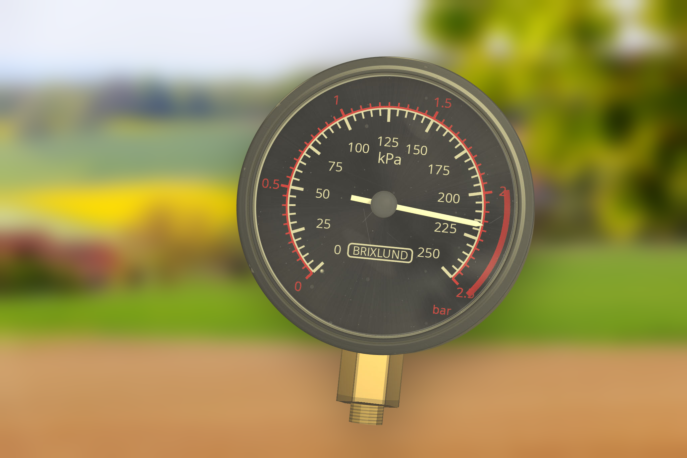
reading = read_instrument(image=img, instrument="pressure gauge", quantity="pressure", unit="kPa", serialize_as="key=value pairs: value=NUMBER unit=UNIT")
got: value=217.5 unit=kPa
